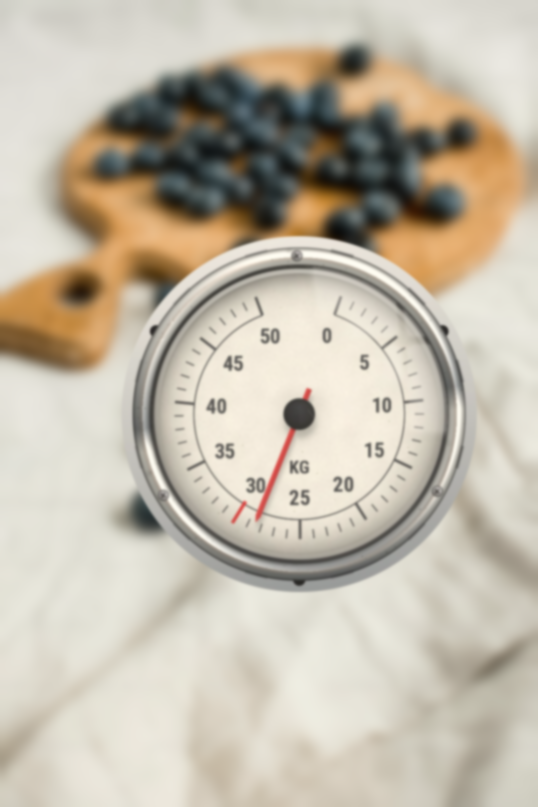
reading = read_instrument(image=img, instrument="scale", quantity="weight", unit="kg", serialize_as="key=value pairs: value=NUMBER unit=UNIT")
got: value=28.5 unit=kg
